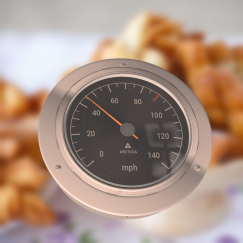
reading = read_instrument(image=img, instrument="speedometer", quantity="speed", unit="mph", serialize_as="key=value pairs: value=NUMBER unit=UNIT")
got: value=45 unit=mph
